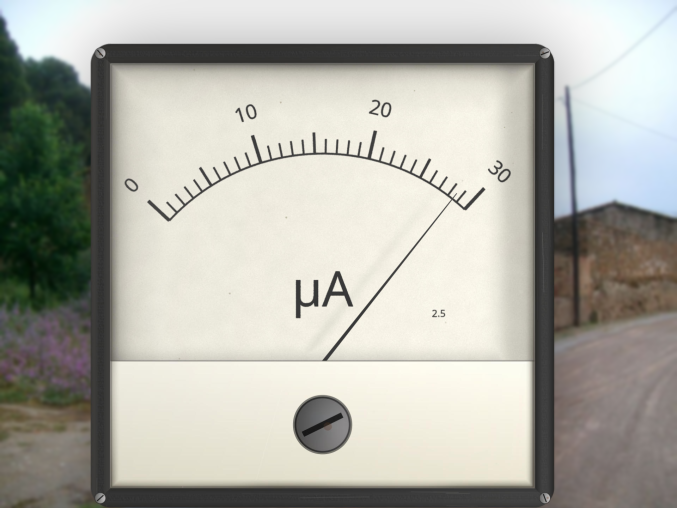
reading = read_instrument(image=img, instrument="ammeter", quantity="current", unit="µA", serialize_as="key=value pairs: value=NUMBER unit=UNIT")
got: value=28.5 unit=µA
